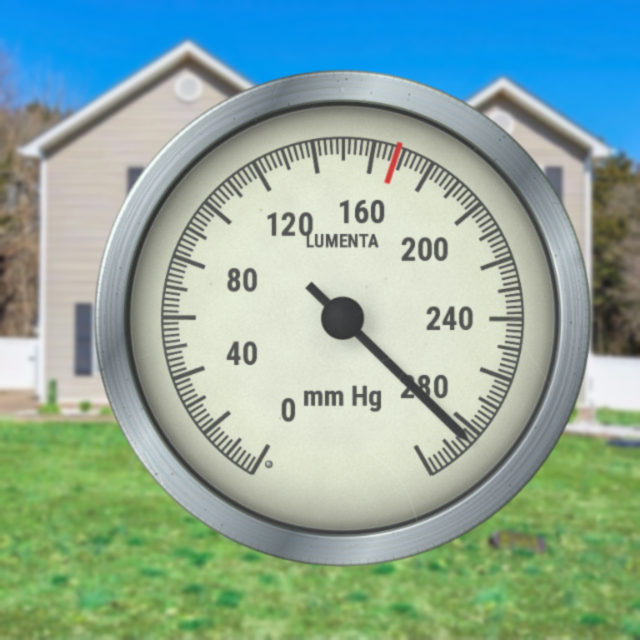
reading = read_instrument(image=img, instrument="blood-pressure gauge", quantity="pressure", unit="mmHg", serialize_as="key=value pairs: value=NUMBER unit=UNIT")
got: value=284 unit=mmHg
